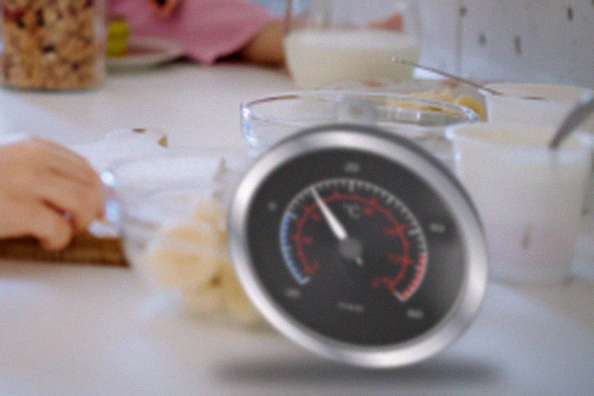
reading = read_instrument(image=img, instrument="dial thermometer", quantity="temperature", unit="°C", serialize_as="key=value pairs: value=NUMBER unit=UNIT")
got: value=10 unit=°C
